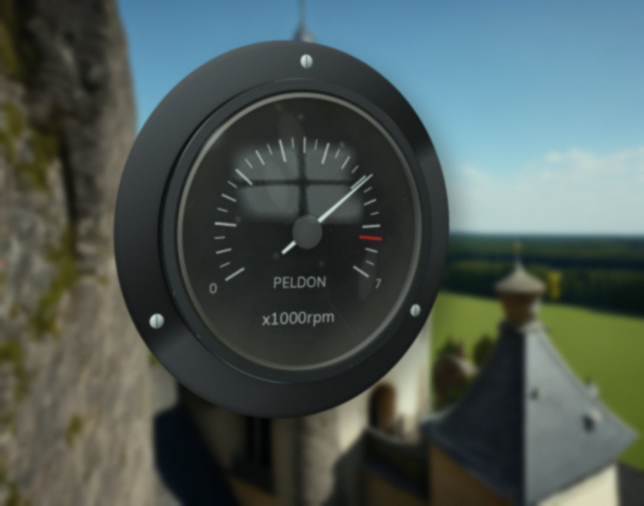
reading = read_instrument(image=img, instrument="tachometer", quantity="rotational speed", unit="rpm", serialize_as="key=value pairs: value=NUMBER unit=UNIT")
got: value=5000 unit=rpm
